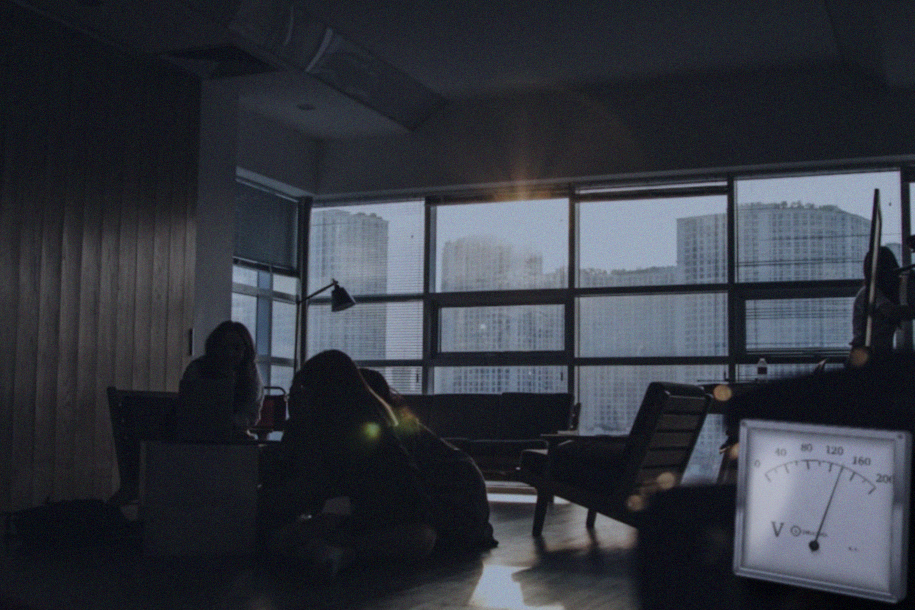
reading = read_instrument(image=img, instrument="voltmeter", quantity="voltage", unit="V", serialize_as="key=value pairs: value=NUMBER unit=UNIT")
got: value=140 unit=V
